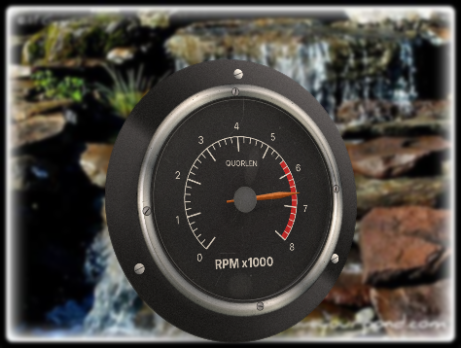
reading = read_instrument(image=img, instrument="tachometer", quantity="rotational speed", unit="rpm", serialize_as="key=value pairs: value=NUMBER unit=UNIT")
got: value=6600 unit=rpm
